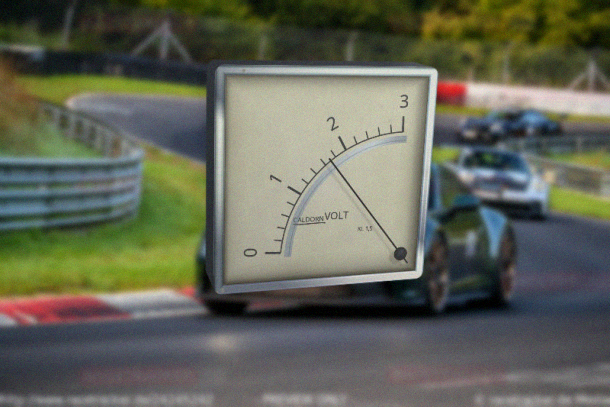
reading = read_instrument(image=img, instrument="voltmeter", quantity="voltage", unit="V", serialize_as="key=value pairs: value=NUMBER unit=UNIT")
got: value=1.7 unit=V
